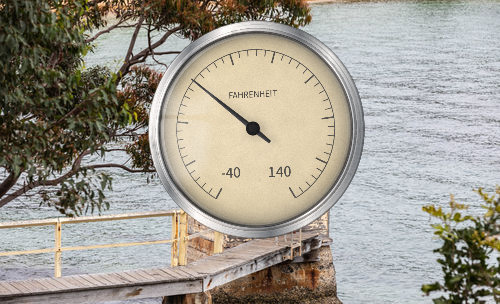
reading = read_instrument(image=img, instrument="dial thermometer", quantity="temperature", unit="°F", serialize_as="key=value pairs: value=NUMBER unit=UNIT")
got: value=20 unit=°F
